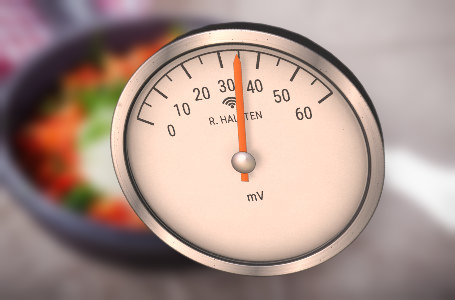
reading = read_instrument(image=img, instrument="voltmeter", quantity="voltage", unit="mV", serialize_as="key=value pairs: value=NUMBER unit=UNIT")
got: value=35 unit=mV
